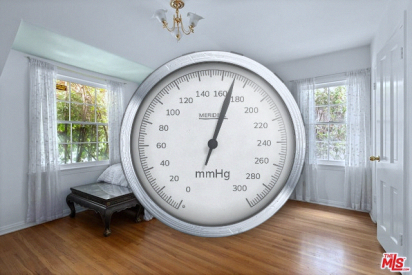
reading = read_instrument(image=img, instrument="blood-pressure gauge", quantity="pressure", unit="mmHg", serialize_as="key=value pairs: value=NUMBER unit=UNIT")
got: value=170 unit=mmHg
